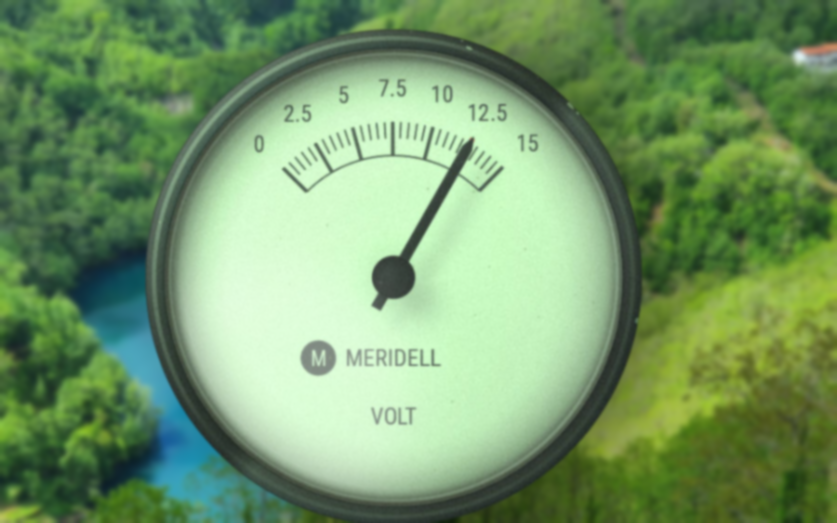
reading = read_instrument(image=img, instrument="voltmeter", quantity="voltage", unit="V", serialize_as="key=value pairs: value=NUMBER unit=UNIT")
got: value=12.5 unit=V
